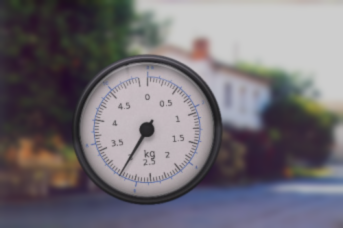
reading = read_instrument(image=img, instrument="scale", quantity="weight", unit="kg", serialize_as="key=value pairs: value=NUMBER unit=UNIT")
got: value=3 unit=kg
